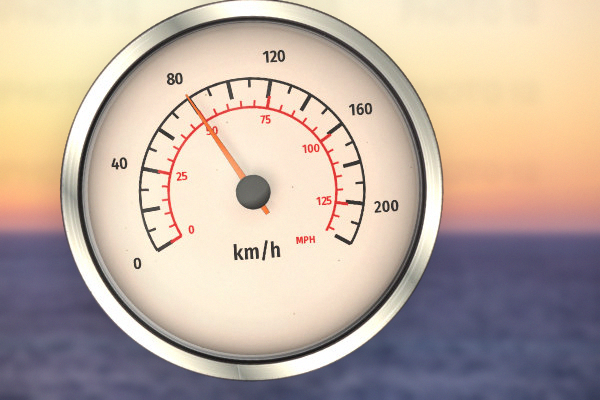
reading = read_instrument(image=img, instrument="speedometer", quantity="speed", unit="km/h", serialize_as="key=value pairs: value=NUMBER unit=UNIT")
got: value=80 unit=km/h
